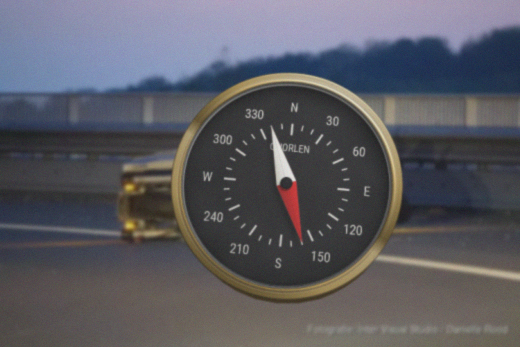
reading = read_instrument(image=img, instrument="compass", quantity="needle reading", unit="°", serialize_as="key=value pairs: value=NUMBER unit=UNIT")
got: value=160 unit=°
